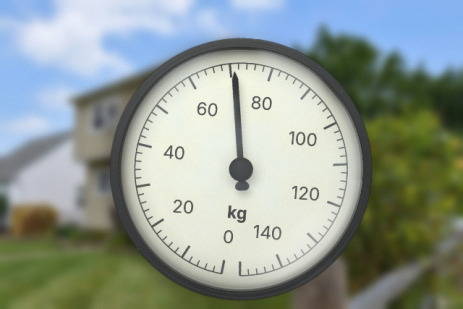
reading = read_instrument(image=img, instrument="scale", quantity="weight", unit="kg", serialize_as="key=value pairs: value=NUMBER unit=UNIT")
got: value=71 unit=kg
